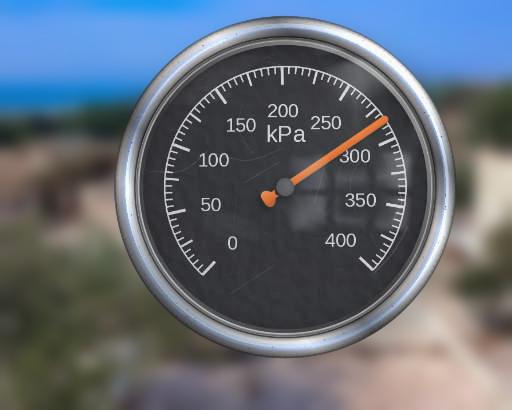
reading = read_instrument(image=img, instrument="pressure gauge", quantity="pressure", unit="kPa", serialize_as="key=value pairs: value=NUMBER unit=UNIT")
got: value=285 unit=kPa
